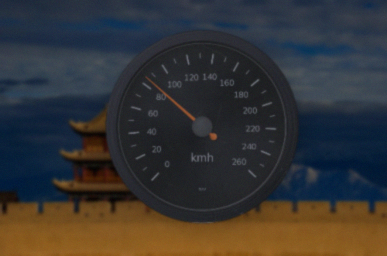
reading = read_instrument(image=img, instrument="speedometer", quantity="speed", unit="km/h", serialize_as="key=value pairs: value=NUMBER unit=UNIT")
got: value=85 unit=km/h
